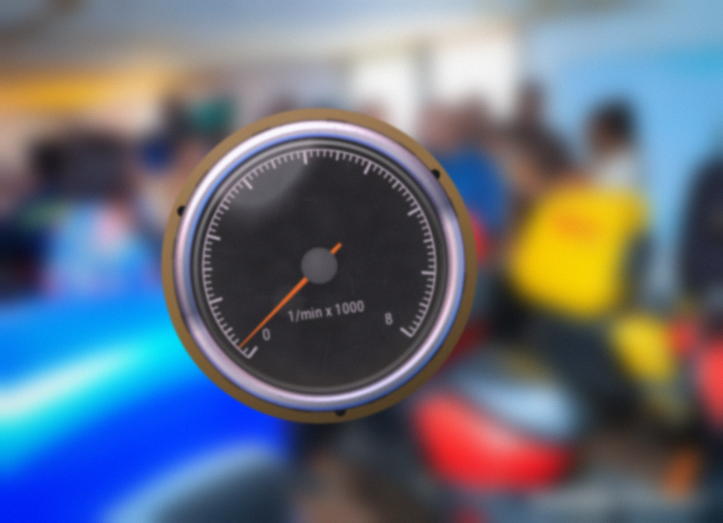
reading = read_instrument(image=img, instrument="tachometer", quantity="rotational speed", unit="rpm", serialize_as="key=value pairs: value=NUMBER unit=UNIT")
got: value=200 unit=rpm
